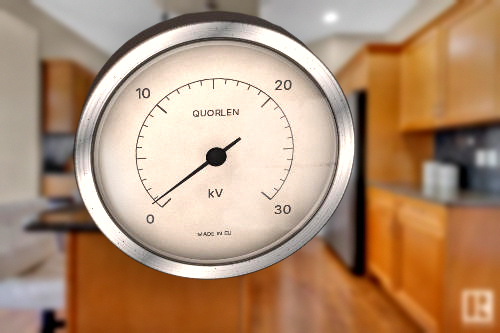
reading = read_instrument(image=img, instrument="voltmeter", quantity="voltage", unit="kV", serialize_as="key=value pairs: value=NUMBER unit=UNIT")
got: value=1 unit=kV
